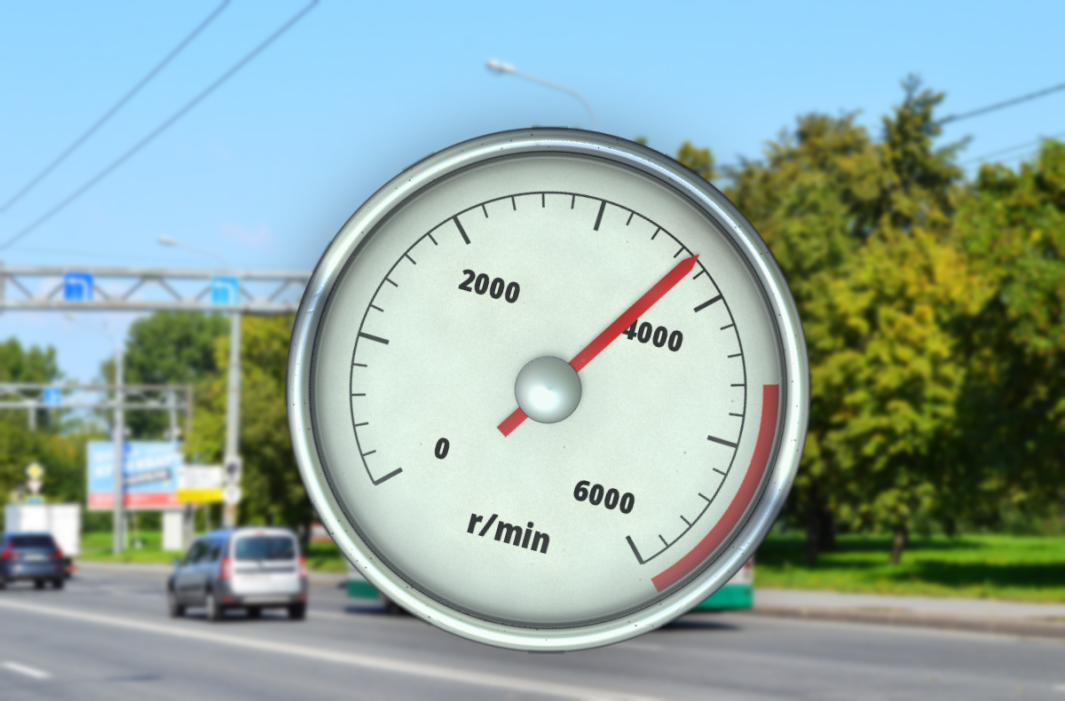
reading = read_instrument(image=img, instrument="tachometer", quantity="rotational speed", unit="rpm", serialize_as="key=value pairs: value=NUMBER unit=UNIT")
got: value=3700 unit=rpm
